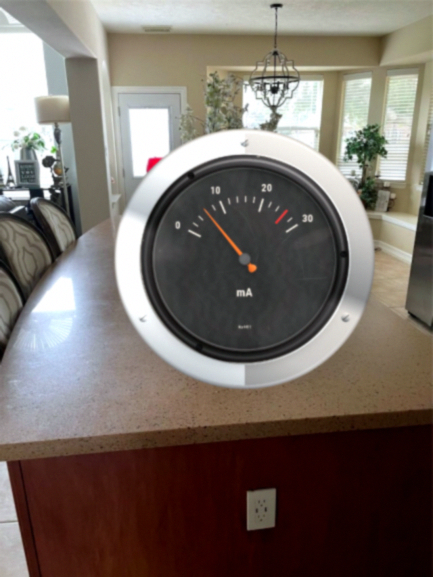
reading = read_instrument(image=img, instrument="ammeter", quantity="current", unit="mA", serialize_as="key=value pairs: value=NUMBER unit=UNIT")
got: value=6 unit=mA
